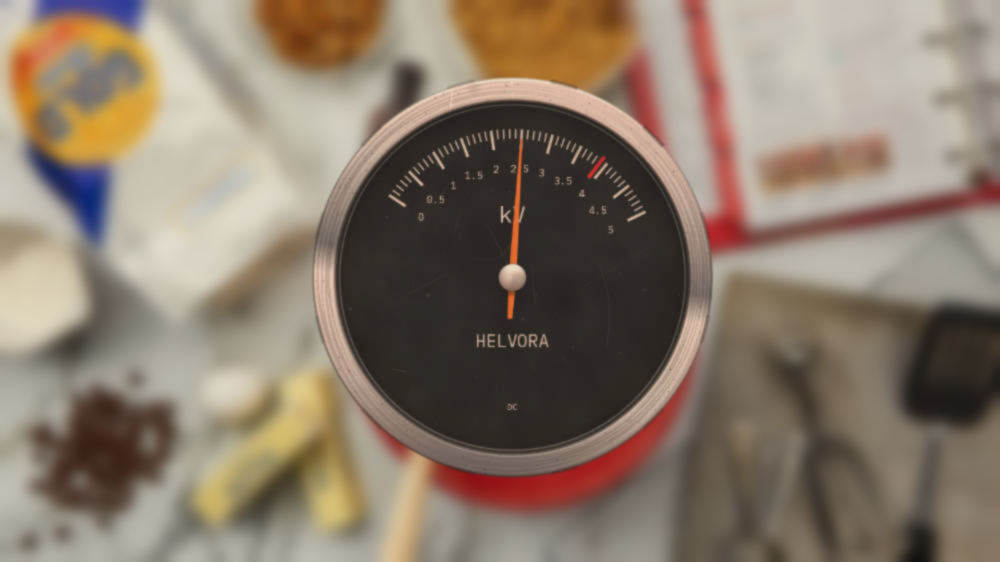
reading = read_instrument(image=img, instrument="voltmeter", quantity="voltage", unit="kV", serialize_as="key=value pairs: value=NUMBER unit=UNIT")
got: value=2.5 unit=kV
